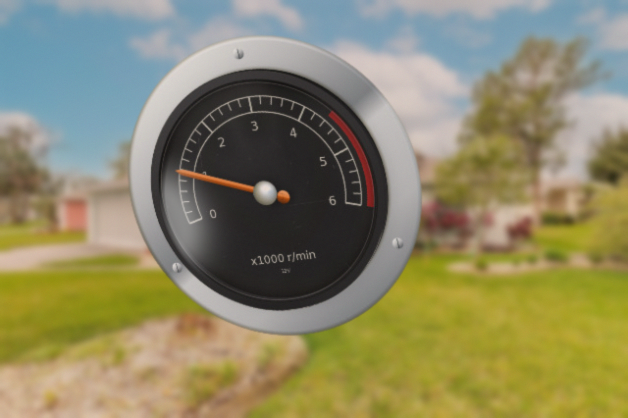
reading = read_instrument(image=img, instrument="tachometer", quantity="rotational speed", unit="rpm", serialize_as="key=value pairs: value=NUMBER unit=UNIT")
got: value=1000 unit=rpm
